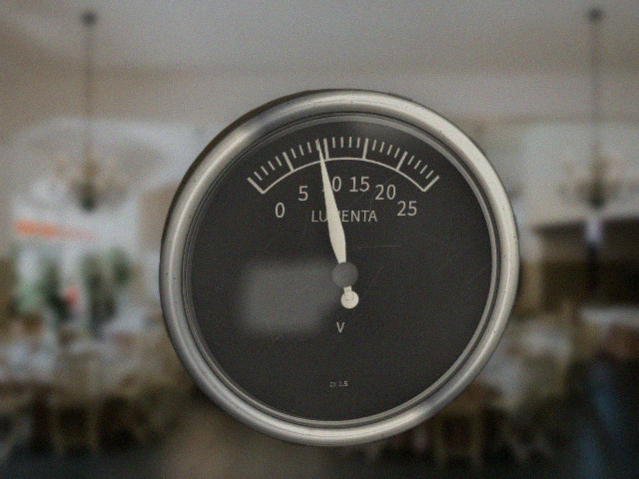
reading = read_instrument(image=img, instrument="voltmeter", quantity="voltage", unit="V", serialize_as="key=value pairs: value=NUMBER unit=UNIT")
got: value=9 unit=V
